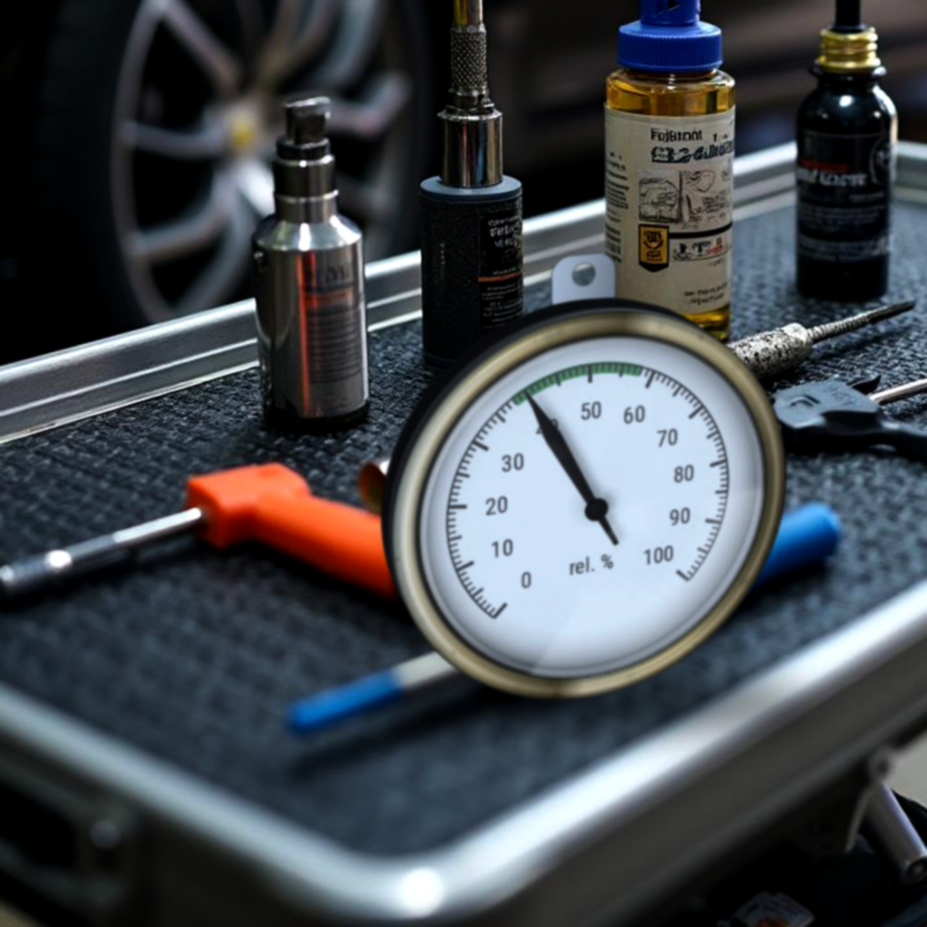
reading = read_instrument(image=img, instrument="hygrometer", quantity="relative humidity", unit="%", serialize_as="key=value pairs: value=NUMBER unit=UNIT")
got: value=40 unit=%
